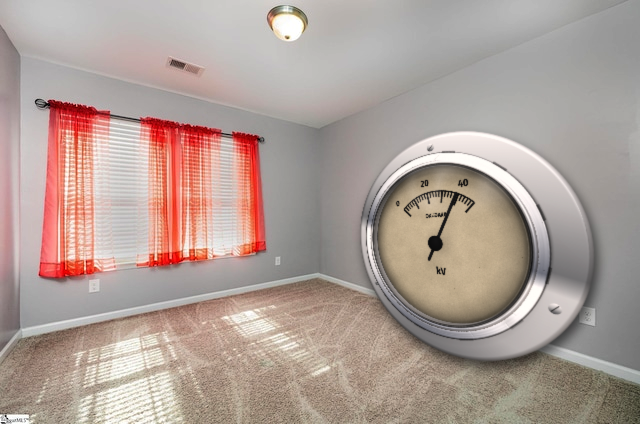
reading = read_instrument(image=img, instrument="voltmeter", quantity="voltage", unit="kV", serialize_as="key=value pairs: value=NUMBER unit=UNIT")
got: value=40 unit=kV
